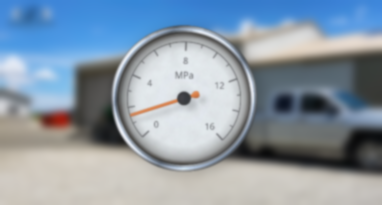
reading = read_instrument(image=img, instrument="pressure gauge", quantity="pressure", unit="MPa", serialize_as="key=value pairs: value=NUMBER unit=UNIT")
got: value=1.5 unit=MPa
